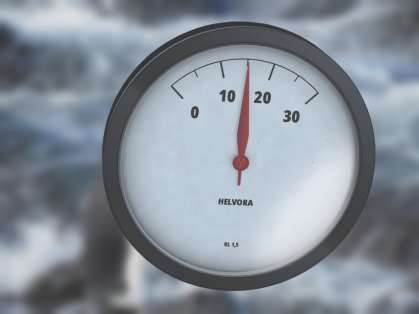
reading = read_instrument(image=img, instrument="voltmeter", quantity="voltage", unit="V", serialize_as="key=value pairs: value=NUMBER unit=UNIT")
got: value=15 unit=V
